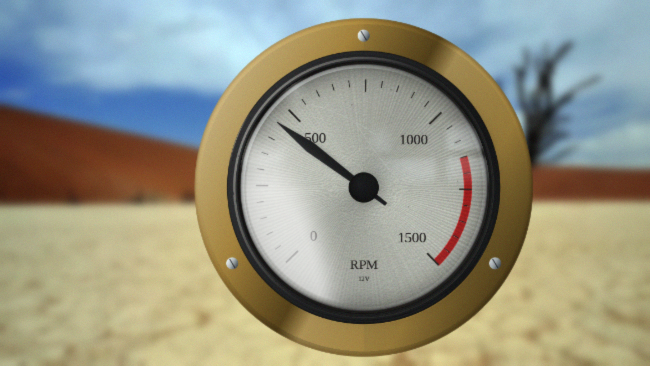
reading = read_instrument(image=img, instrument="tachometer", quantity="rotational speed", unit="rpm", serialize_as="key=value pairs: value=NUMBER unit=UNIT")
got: value=450 unit=rpm
